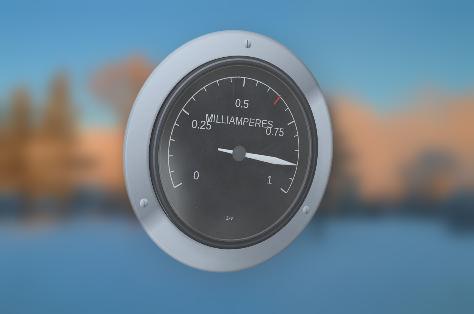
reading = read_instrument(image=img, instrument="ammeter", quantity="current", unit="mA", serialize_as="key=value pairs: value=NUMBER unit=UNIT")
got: value=0.9 unit=mA
